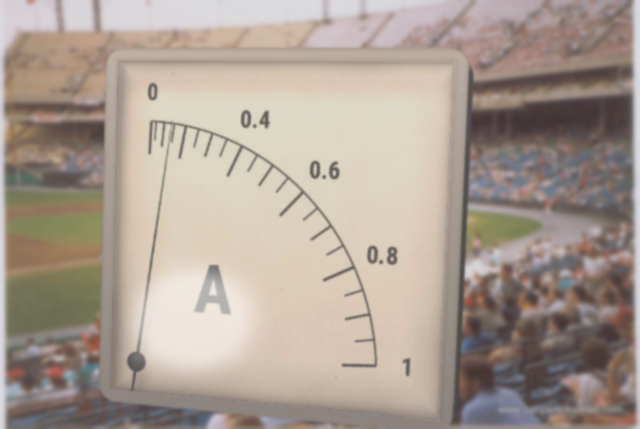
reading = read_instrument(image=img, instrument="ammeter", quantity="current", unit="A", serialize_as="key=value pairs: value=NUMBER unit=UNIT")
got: value=0.15 unit=A
